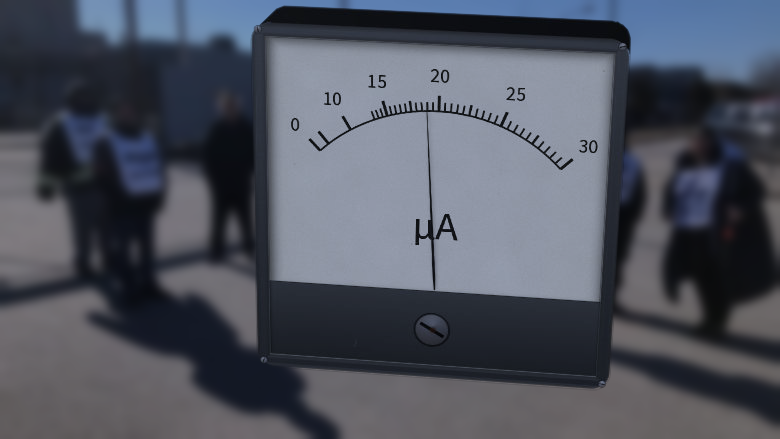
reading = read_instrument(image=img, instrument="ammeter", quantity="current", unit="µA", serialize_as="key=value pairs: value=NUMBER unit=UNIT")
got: value=19 unit=µA
